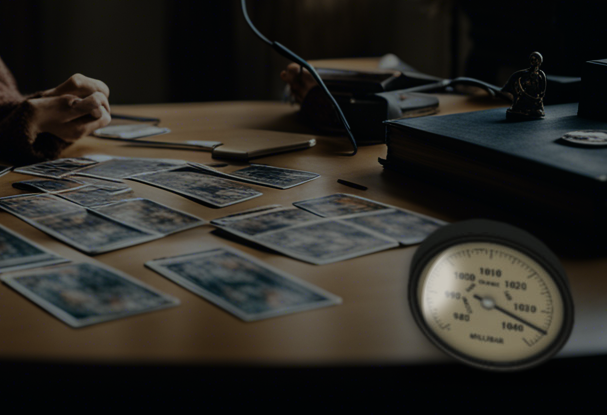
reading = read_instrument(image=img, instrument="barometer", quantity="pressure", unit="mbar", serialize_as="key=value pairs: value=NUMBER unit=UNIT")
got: value=1035 unit=mbar
